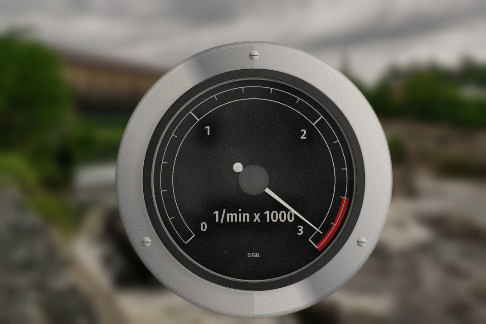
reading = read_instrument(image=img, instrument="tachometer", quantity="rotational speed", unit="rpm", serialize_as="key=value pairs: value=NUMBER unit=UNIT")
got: value=2900 unit=rpm
